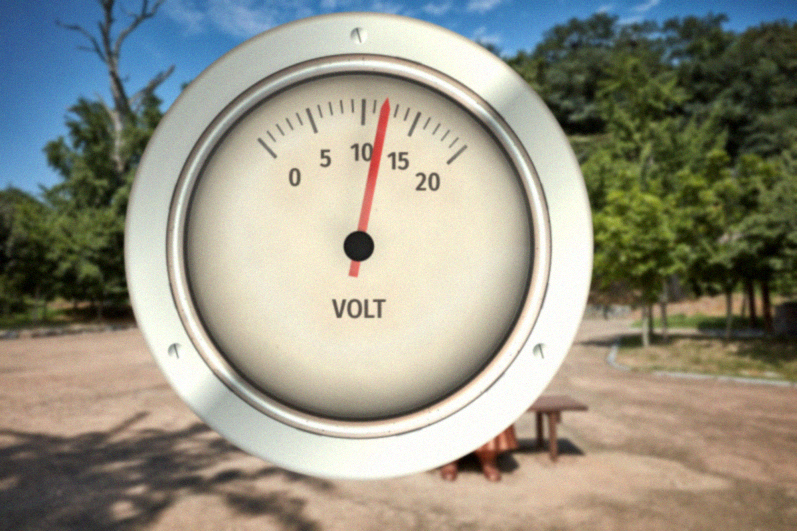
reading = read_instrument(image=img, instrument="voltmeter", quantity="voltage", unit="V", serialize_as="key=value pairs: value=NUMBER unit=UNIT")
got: value=12 unit=V
